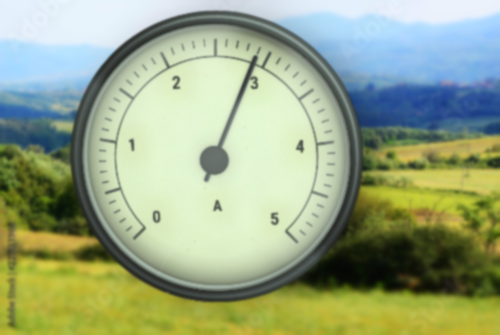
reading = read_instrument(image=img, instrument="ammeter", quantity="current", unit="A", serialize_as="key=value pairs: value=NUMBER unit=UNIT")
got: value=2.9 unit=A
